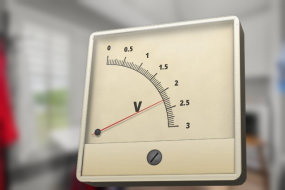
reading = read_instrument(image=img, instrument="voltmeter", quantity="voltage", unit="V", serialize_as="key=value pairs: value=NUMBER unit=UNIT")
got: value=2.25 unit=V
